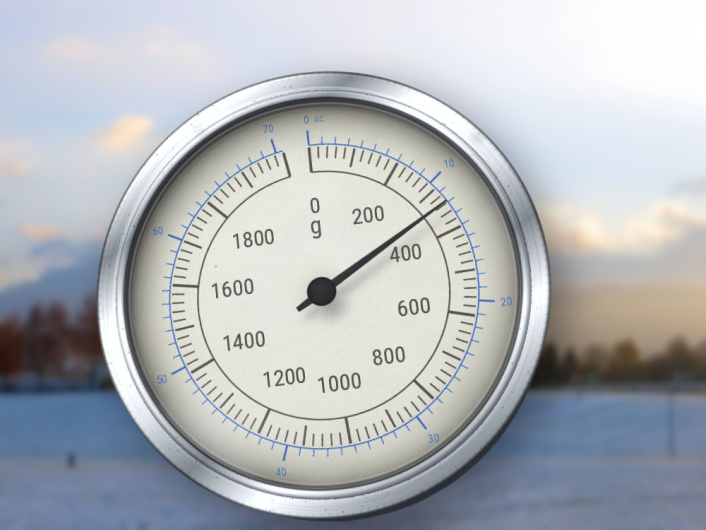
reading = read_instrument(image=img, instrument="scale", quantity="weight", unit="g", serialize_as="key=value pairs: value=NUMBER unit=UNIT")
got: value=340 unit=g
